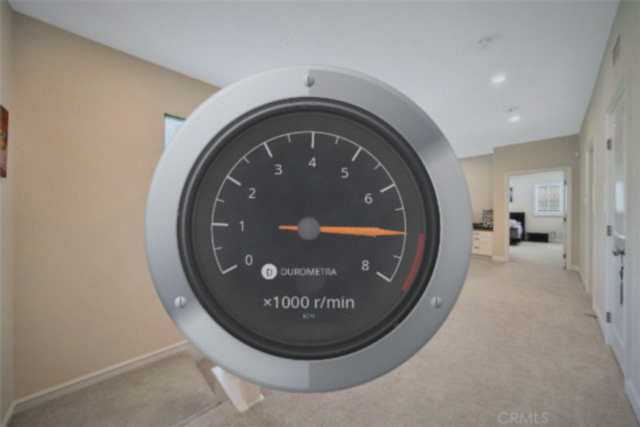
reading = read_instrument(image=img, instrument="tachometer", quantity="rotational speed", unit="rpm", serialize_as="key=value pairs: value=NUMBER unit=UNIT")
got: value=7000 unit=rpm
